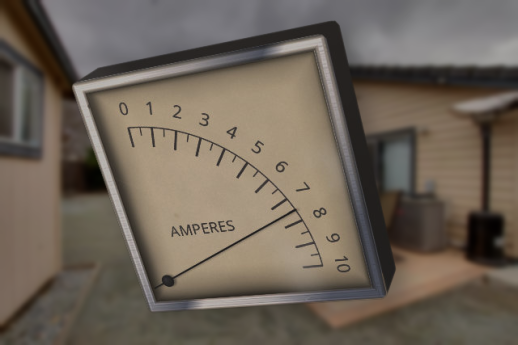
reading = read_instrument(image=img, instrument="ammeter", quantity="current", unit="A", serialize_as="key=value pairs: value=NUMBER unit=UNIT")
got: value=7.5 unit=A
